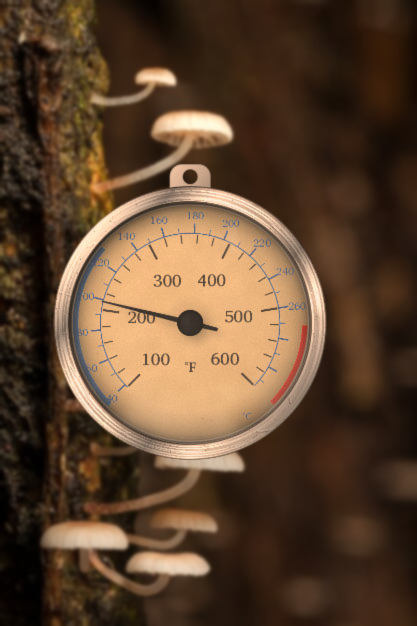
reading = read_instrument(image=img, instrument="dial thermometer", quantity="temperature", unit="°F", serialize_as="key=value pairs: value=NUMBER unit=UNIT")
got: value=210 unit=°F
